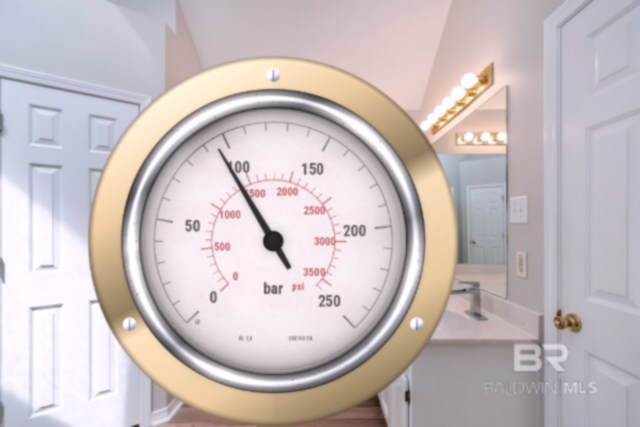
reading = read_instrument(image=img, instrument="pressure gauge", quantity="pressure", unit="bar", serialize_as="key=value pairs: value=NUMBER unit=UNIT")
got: value=95 unit=bar
